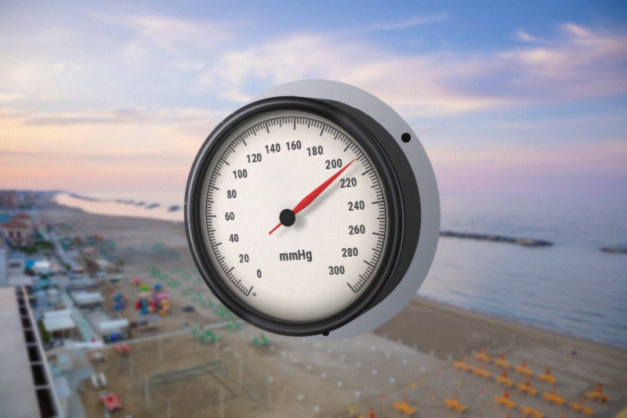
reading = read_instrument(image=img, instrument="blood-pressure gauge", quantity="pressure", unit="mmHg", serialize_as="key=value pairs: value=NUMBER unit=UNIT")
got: value=210 unit=mmHg
